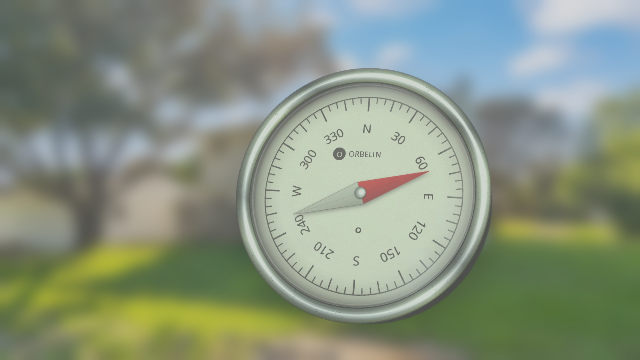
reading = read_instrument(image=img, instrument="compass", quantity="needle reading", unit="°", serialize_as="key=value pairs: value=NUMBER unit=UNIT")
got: value=70 unit=°
